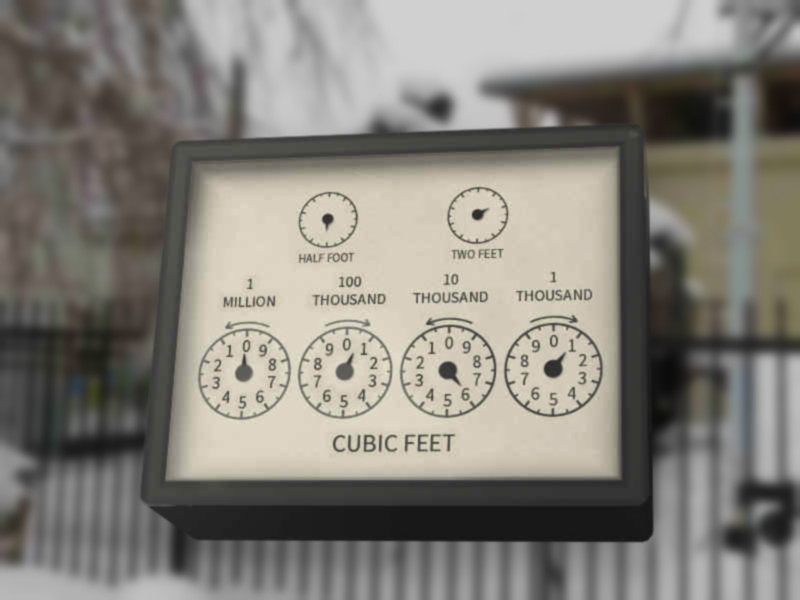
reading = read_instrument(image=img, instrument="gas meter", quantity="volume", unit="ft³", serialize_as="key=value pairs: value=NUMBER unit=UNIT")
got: value=6100 unit=ft³
